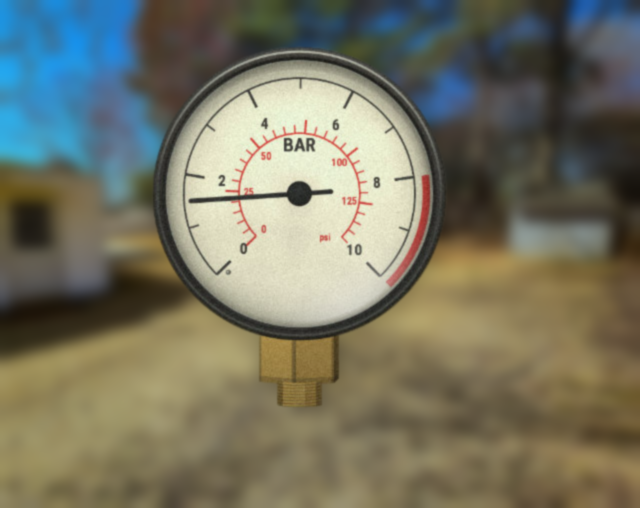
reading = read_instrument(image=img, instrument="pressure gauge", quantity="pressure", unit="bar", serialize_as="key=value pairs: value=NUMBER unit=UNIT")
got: value=1.5 unit=bar
